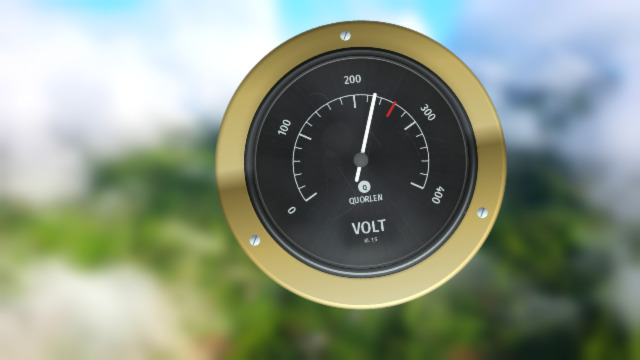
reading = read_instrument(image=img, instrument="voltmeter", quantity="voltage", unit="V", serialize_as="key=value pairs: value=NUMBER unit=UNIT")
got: value=230 unit=V
